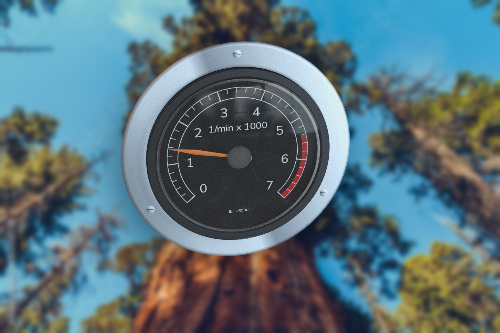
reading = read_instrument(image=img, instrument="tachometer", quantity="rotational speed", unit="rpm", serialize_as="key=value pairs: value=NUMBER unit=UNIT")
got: value=1400 unit=rpm
